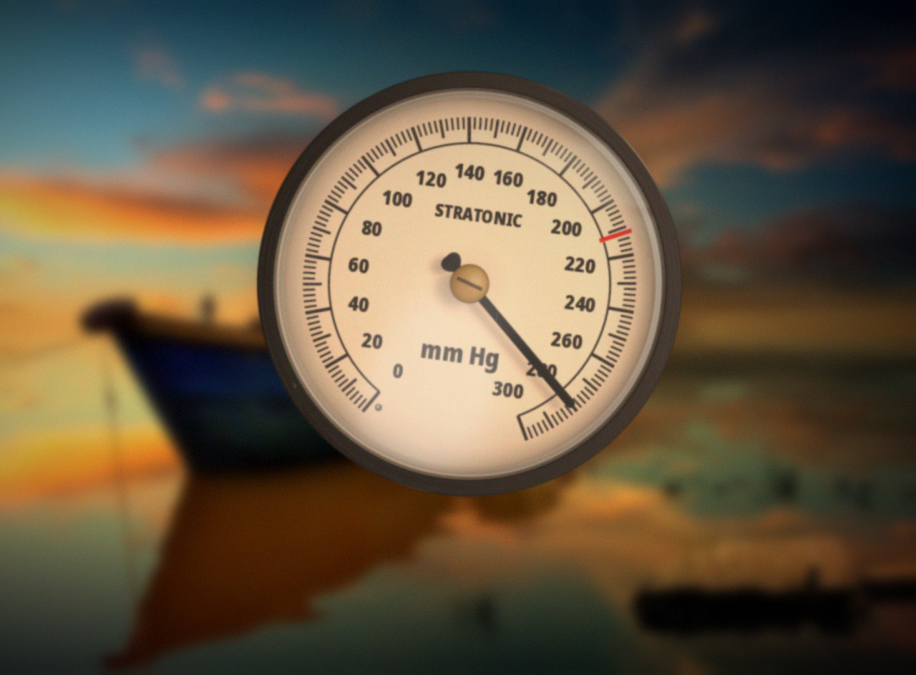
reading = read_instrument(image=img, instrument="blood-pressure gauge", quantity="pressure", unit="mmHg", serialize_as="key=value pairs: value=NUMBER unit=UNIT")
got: value=280 unit=mmHg
